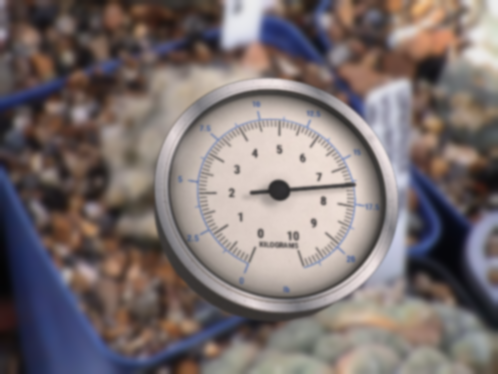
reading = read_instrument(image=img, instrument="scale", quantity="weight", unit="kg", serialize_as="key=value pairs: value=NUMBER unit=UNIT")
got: value=7.5 unit=kg
